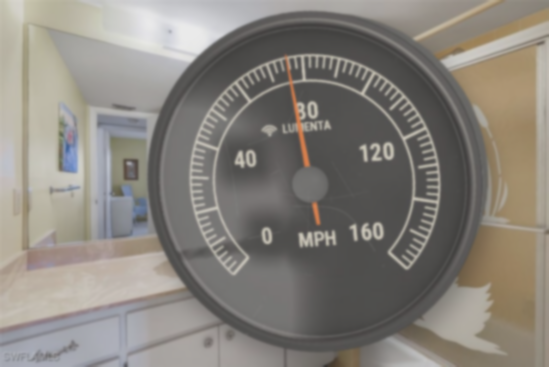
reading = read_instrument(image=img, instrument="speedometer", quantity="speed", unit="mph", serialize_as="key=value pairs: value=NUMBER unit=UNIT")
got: value=76 unit=mph
